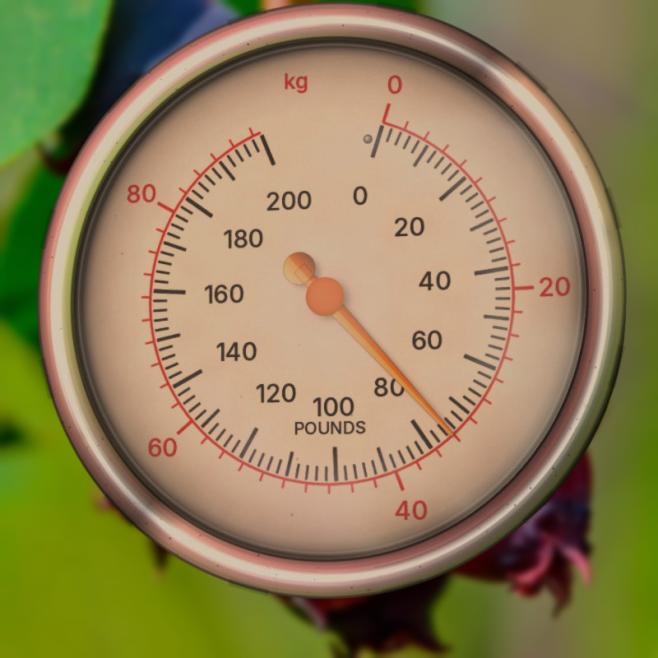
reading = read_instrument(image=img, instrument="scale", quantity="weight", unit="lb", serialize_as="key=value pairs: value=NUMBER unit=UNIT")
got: value=75 unit=lb
